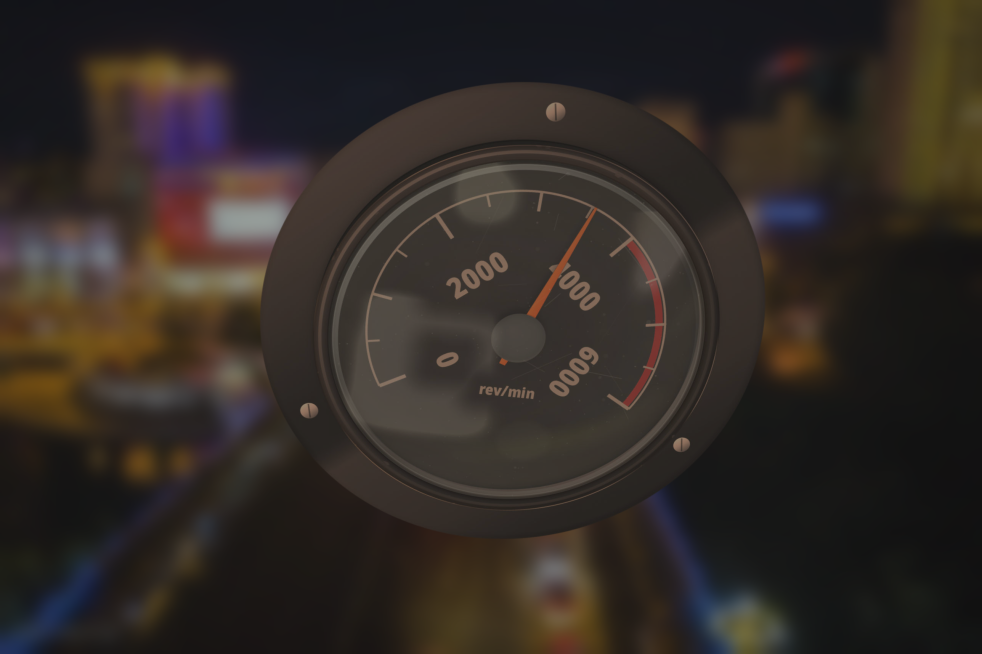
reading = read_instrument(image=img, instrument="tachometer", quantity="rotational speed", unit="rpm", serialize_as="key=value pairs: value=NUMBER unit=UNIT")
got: value=3500 unit=rpm
